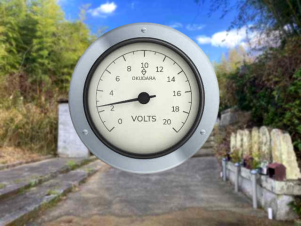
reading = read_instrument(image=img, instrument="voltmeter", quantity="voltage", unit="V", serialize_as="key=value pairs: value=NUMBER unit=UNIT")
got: value=2.5 unit=V
